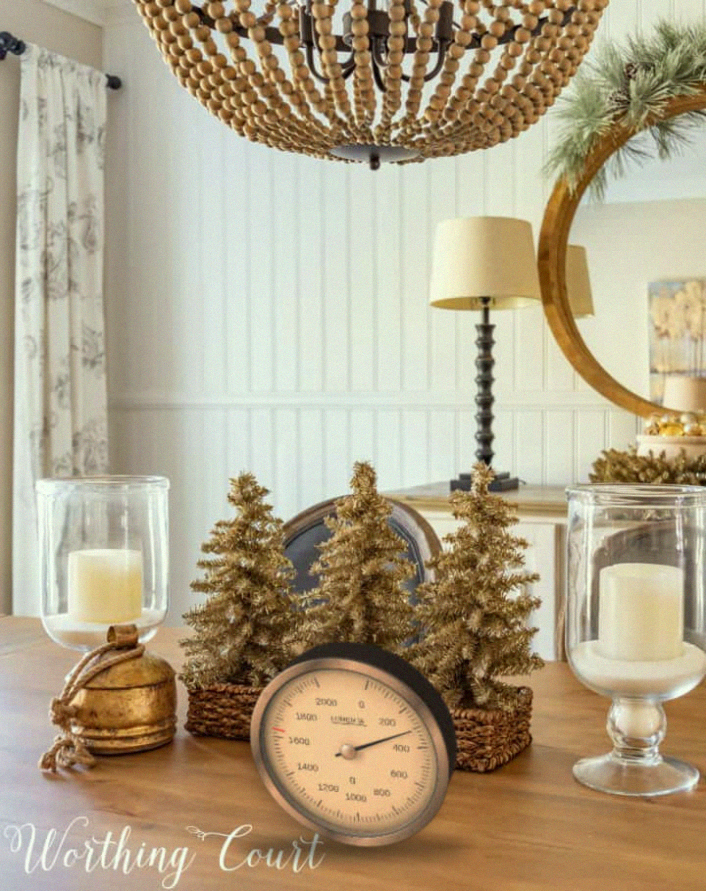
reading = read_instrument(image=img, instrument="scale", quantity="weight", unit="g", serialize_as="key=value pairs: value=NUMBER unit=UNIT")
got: value=300 unit=g
